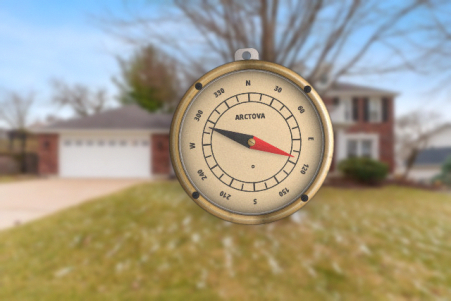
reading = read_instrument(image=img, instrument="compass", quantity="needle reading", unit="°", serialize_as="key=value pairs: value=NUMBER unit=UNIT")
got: value=112.5 unit=°
